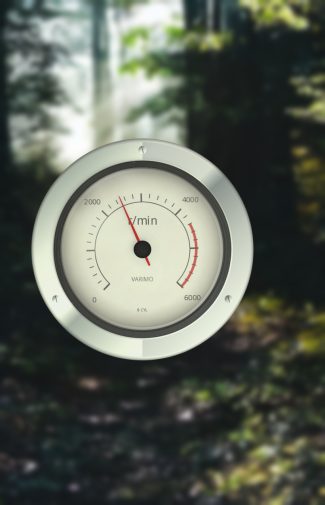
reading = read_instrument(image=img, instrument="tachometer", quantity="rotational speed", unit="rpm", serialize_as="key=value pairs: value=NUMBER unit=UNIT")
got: value=2500 unit=rpm
